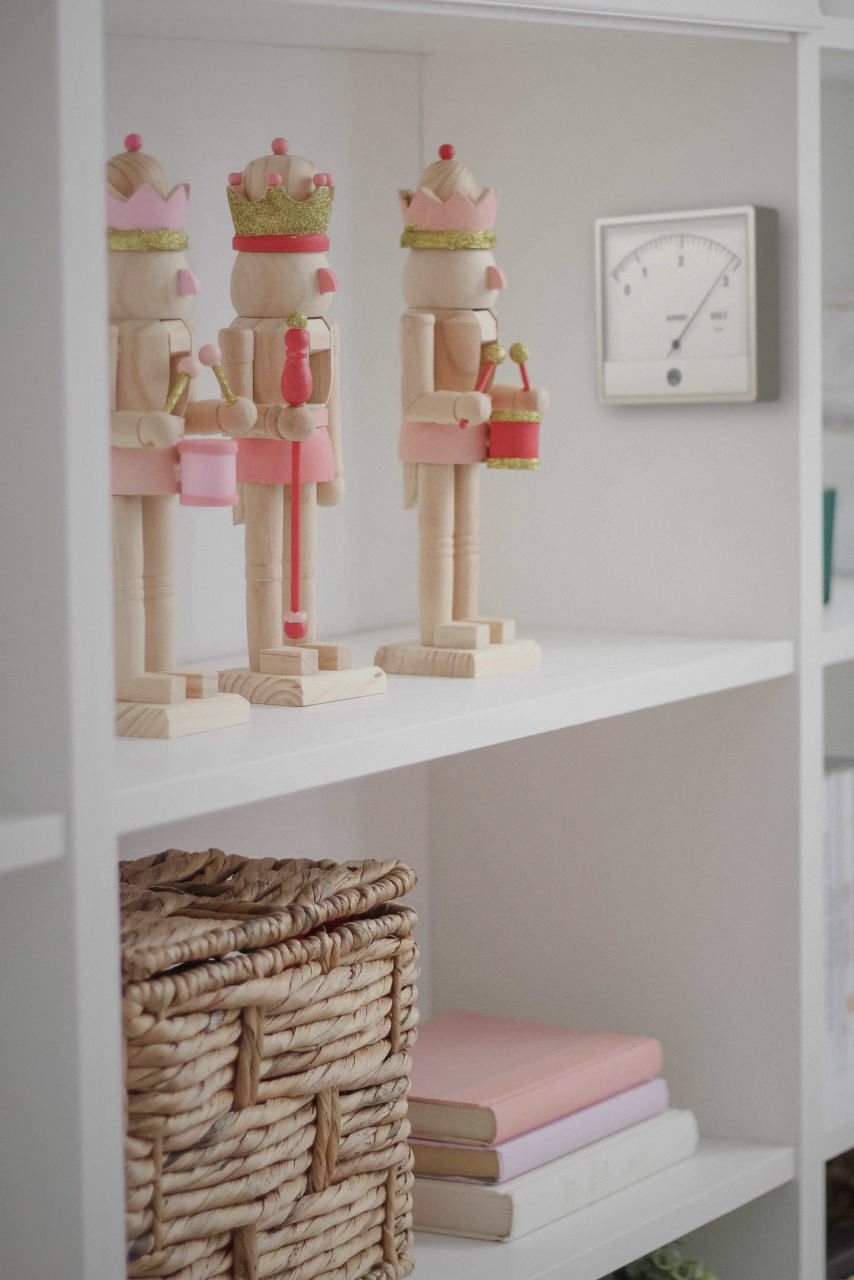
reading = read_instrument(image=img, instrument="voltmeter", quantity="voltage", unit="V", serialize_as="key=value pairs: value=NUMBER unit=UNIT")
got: value=2.9 unit=V
